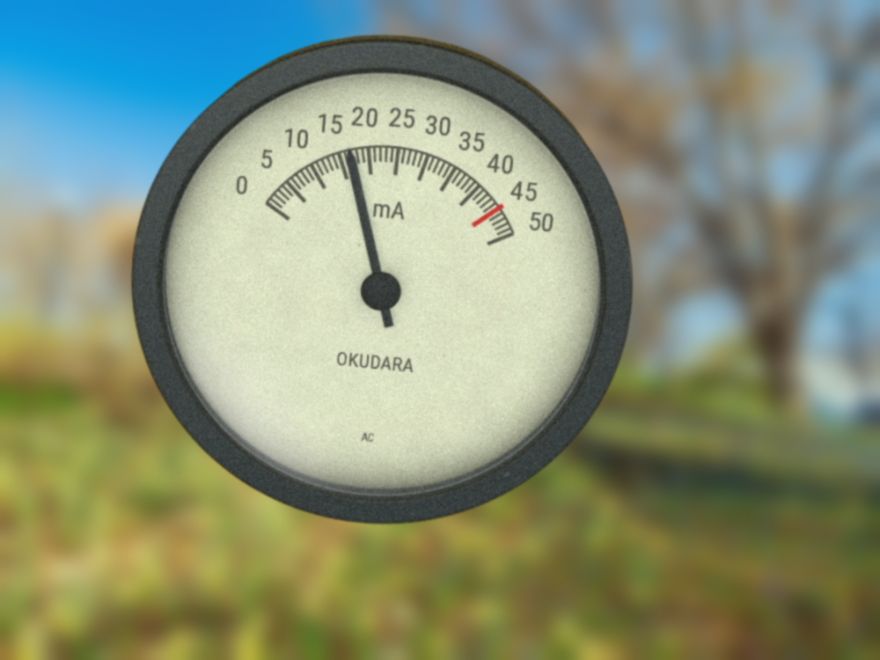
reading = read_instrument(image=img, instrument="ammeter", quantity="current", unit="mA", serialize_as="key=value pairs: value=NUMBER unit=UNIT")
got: value=17 unit=mA
